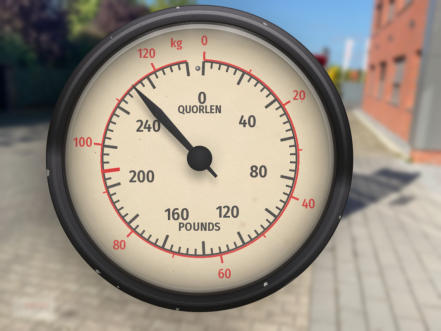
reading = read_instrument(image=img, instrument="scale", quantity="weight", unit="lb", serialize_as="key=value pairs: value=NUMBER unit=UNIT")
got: value=252 unit=lb
